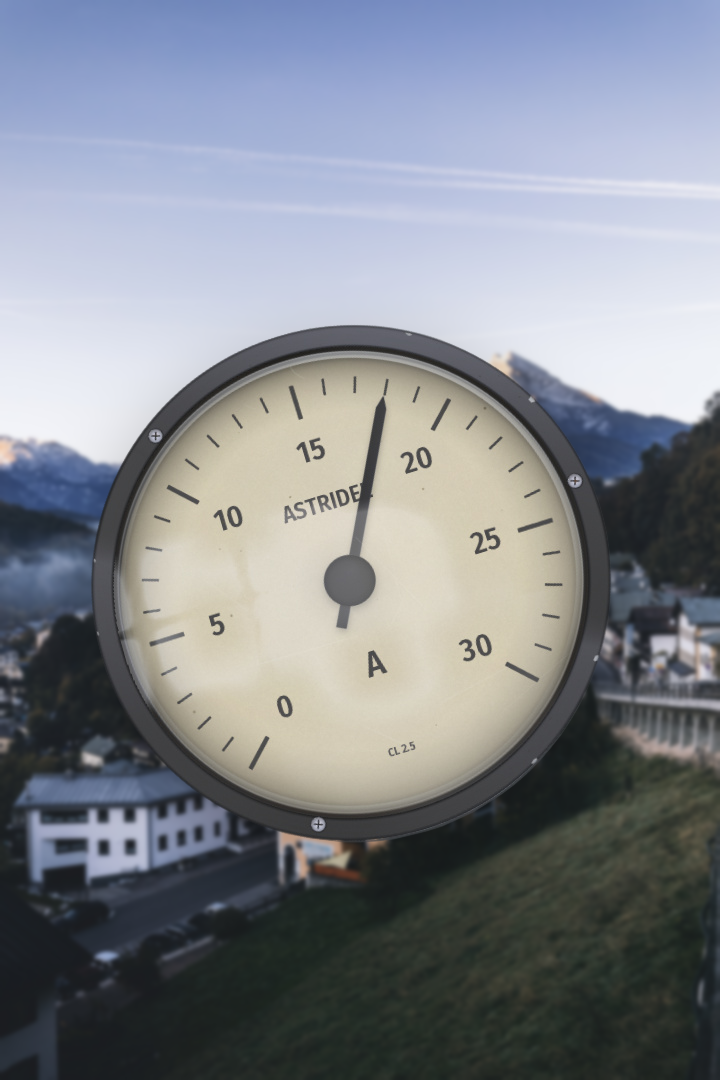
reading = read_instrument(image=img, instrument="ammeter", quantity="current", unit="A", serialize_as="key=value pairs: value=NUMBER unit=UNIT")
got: value=18 unit=A
